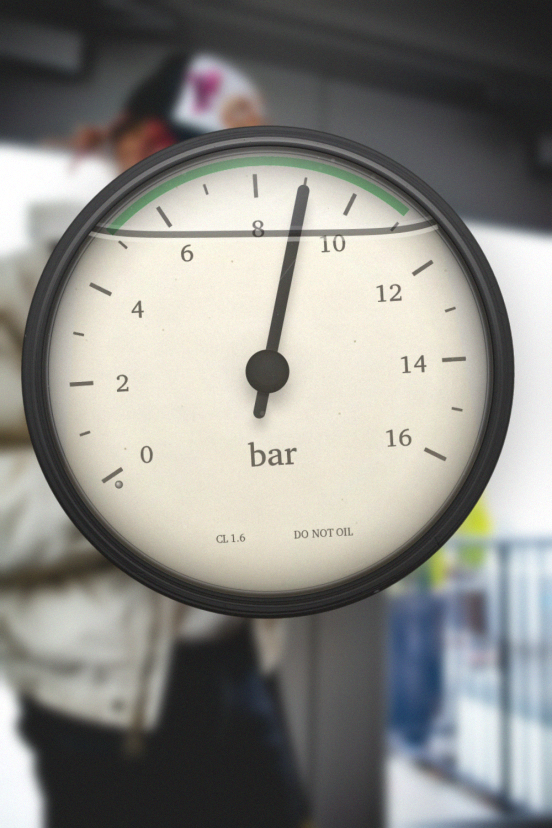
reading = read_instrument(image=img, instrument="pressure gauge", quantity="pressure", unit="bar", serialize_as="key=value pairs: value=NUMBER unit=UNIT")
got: value=9 unit=bar
